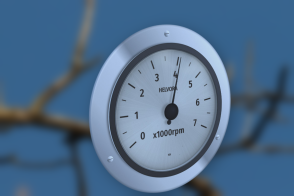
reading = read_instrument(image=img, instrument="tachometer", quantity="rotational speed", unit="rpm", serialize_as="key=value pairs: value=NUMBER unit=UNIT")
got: value=4000 unit=rpm
